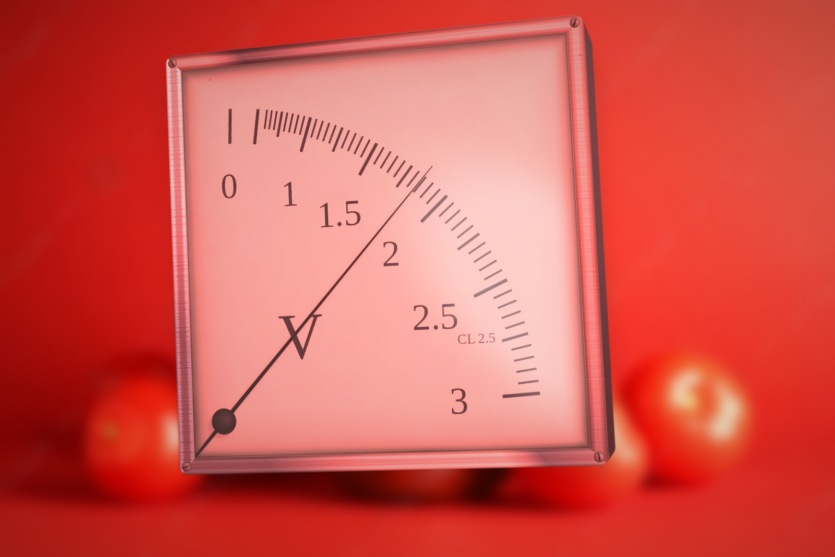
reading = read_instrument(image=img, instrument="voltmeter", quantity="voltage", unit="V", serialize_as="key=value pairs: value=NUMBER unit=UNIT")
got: value=1.85 unit=V
